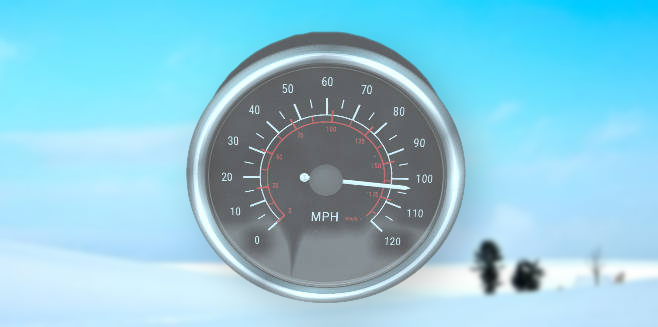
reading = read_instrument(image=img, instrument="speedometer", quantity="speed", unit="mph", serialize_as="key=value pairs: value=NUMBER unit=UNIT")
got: value=102.5 unit=mph
